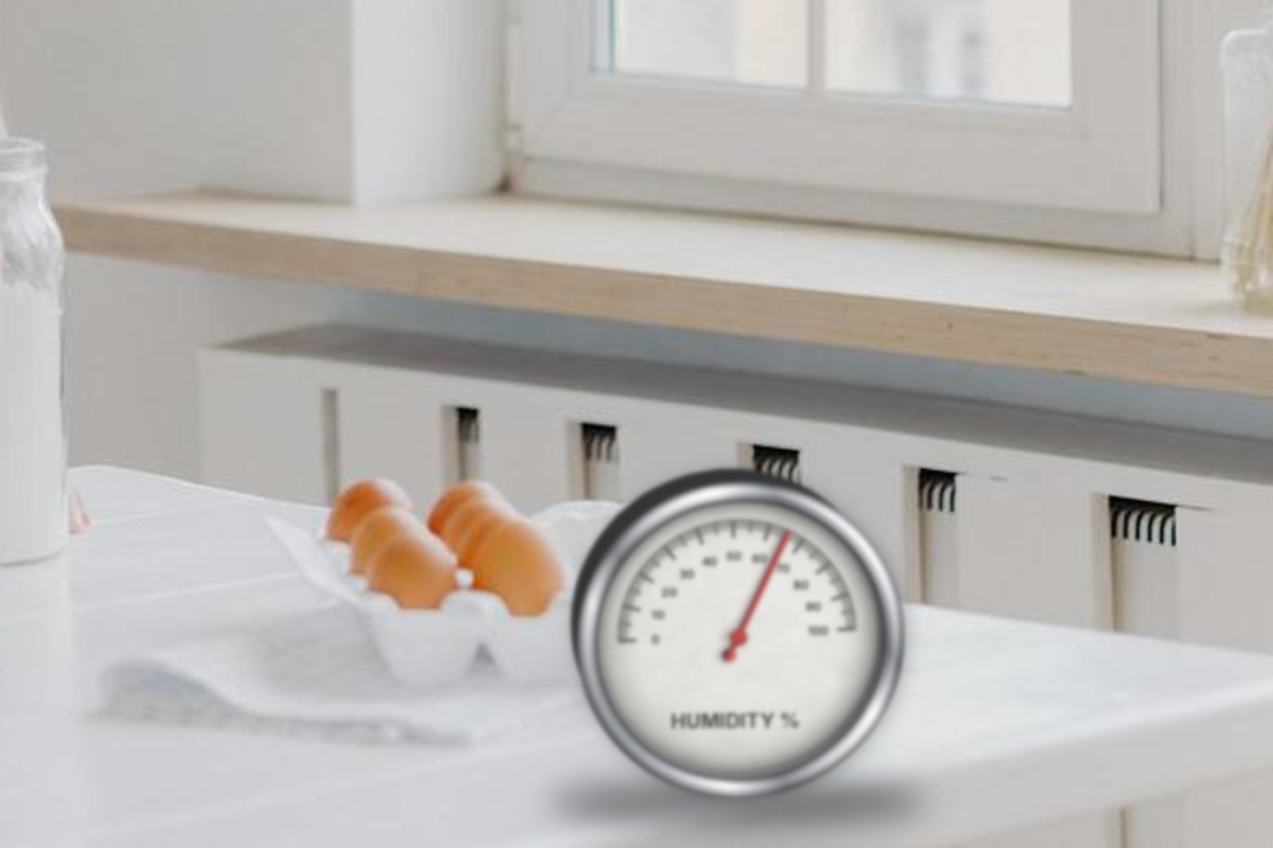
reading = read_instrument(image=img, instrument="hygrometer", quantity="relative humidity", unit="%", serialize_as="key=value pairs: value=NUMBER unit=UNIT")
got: value=65 unit=%
